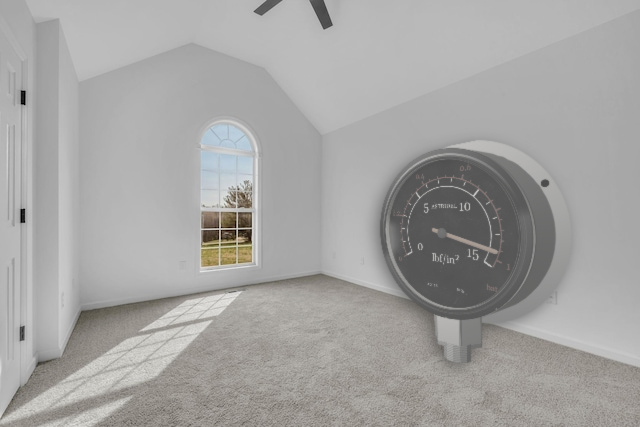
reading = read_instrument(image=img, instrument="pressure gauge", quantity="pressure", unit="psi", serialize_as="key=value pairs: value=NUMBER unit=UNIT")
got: value=14 unit=psi
